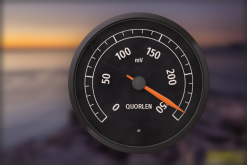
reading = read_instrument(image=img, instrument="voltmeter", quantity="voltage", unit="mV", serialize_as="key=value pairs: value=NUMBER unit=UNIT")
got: value=240 unit=mV
